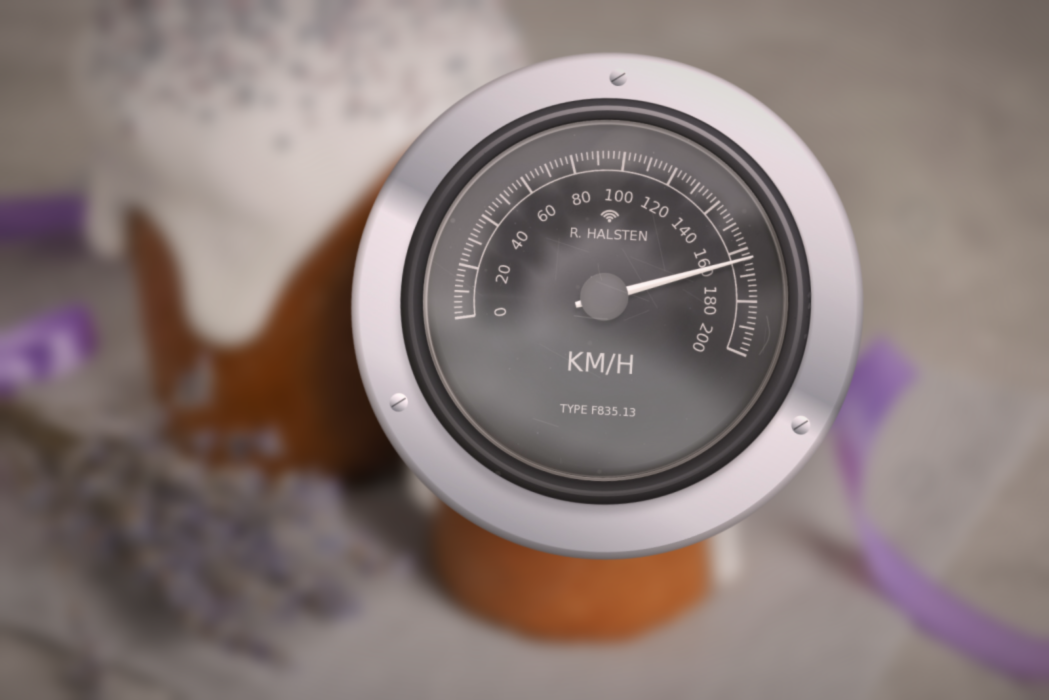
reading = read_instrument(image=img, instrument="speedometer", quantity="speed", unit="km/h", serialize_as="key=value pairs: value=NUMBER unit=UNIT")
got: value=164 unit=km/h
